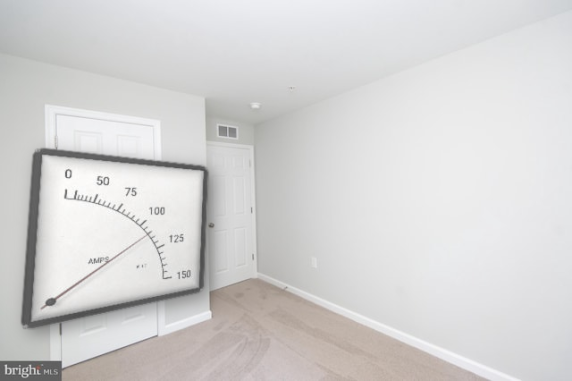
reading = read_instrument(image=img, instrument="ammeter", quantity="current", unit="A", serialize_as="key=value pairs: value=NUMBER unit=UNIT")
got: value=110 unit=A
